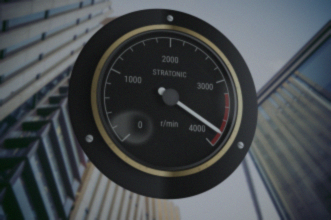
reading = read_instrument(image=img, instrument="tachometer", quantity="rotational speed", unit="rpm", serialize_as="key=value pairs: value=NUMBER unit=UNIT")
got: value=3800 unit=rpm
